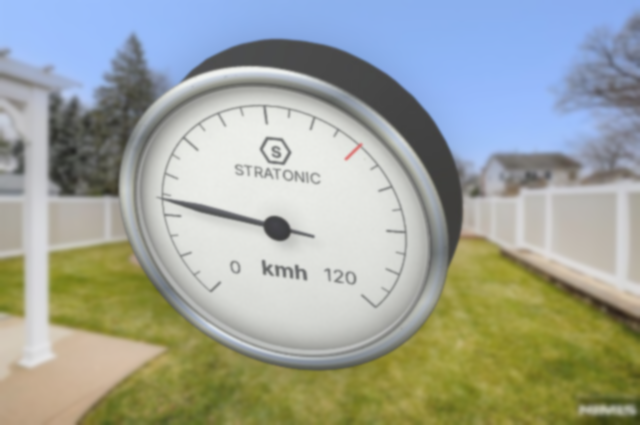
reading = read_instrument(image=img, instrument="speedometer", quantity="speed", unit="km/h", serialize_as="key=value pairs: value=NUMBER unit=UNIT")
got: value=25 unit=km/h
